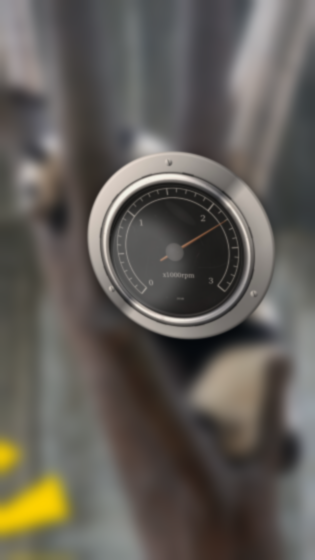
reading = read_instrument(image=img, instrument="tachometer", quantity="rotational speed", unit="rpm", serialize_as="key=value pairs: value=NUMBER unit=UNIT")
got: value=2200 unit=rpm
